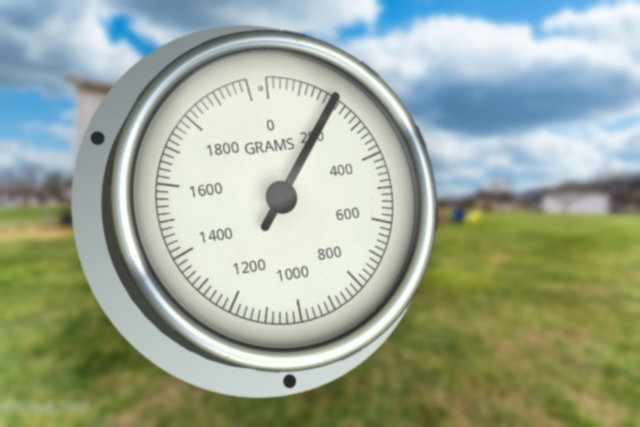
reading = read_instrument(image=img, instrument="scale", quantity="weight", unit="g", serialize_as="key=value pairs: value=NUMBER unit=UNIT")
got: value=200 unit=g
